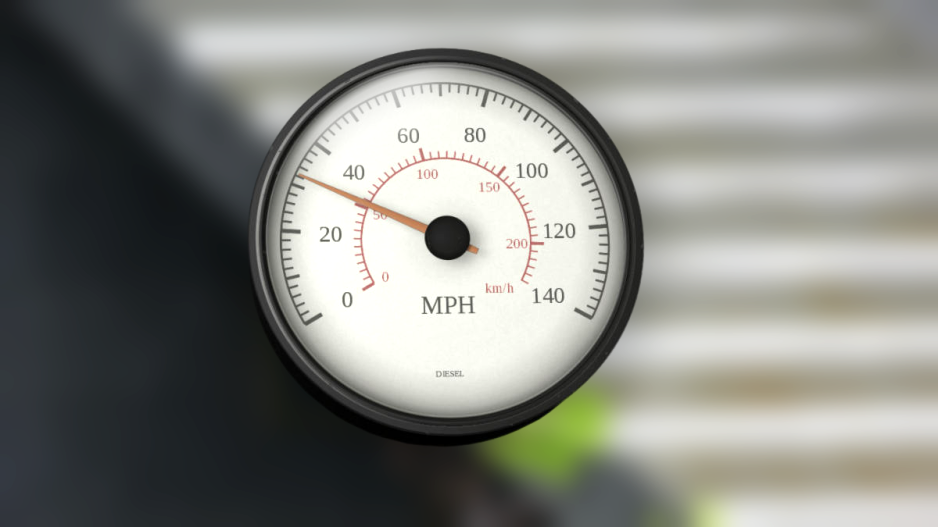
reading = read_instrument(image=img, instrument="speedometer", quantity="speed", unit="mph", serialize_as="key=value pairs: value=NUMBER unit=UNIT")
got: value=32 unit=mph
